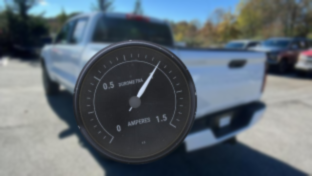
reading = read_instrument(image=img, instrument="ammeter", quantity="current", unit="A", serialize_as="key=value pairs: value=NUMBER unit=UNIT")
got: value=1 unit=A
